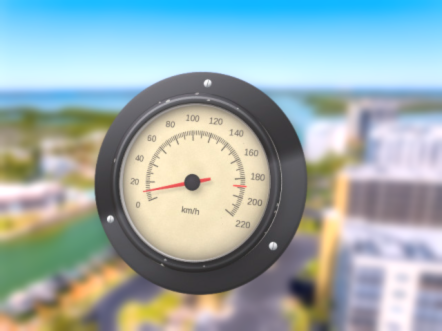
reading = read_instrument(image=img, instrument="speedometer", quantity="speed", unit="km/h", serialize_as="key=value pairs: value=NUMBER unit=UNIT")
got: value=10 unit=km/h
